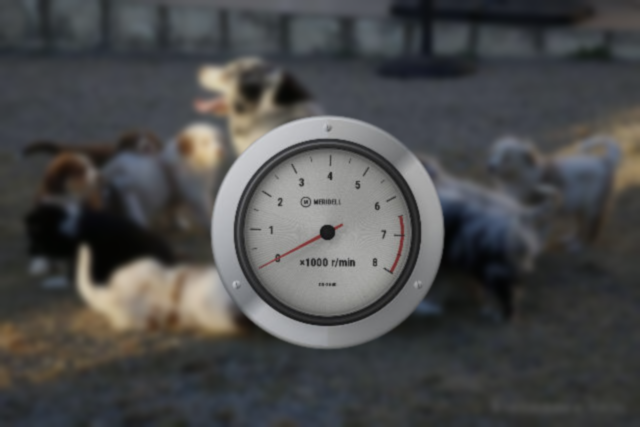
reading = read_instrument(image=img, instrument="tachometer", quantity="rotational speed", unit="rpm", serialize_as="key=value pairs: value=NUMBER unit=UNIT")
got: value=0 unit=rpm
